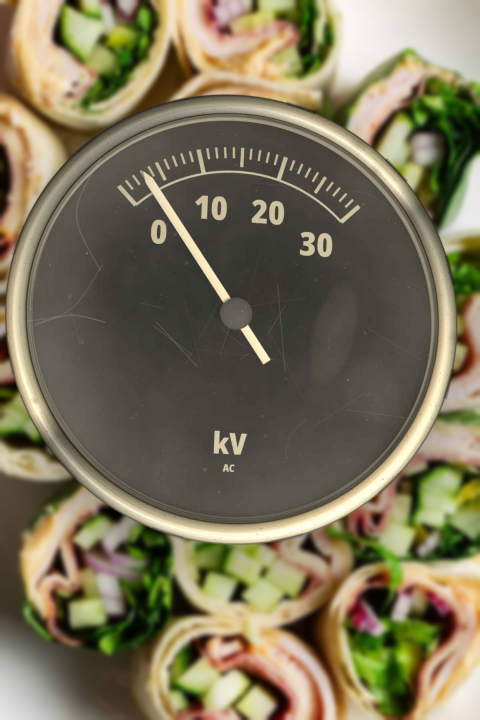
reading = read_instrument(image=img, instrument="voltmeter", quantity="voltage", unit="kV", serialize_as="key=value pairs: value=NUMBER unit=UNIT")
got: value=3 unit=kV
